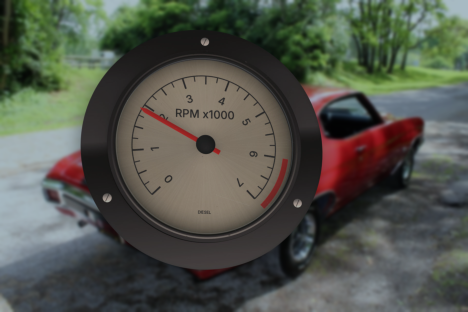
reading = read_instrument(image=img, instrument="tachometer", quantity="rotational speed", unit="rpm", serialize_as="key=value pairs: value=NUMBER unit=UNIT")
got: value=1875 unit=rpm
